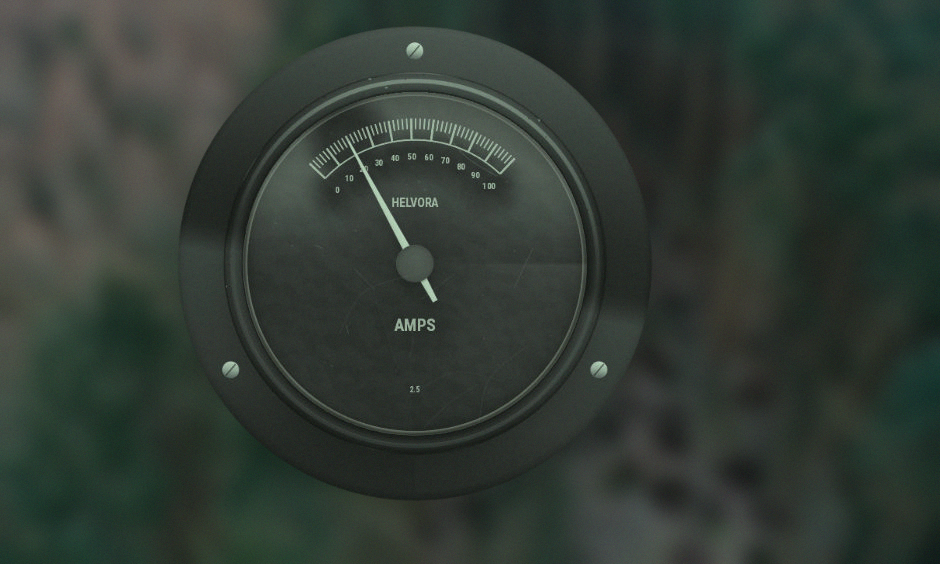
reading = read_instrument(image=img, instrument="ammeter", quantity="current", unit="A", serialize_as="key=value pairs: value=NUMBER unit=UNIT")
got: value=20 unit=A
